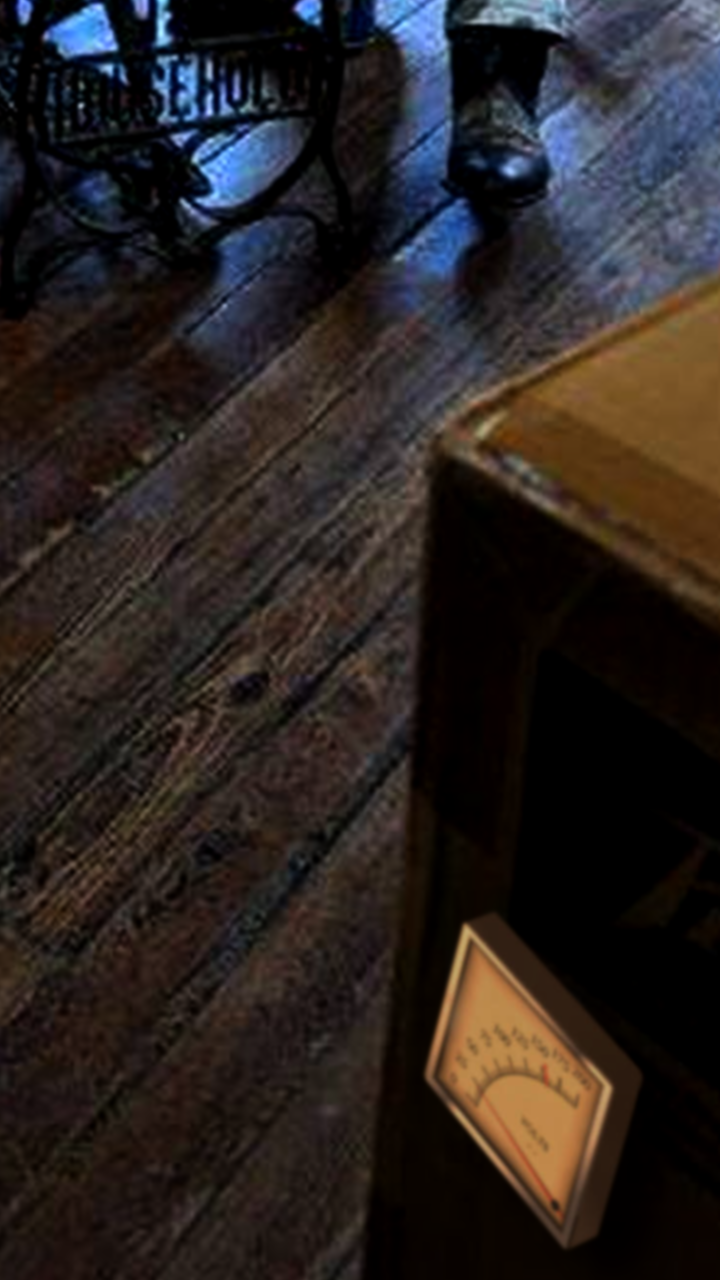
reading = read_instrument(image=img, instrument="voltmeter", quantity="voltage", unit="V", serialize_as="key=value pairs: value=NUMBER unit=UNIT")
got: value=25 unit=V
